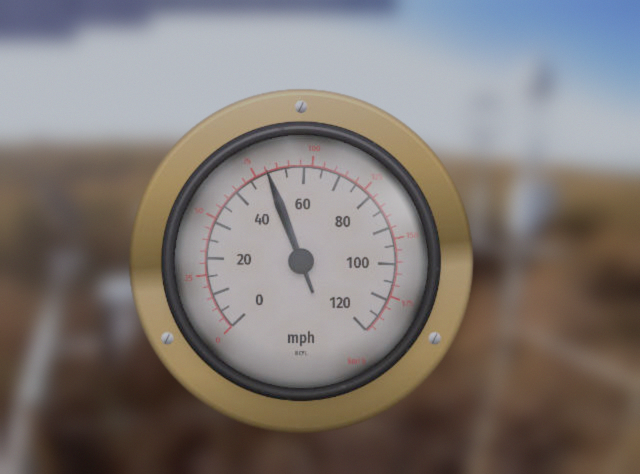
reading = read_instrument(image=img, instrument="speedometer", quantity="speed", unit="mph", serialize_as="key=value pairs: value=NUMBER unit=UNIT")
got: value=50 unit=mph
